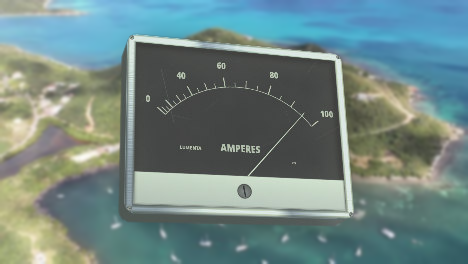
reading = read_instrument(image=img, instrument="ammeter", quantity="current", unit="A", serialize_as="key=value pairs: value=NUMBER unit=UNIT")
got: value=95 unit=A
